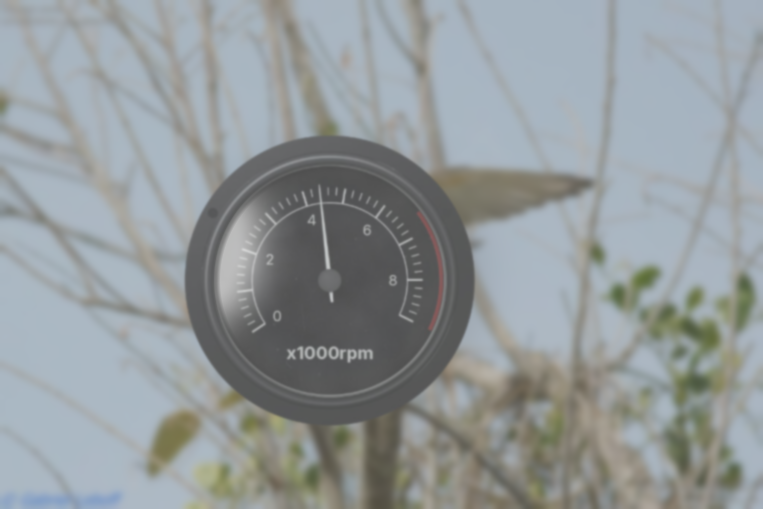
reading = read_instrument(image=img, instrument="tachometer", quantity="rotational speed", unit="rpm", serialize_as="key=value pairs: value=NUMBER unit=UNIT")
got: value=4400 unit=rpm
